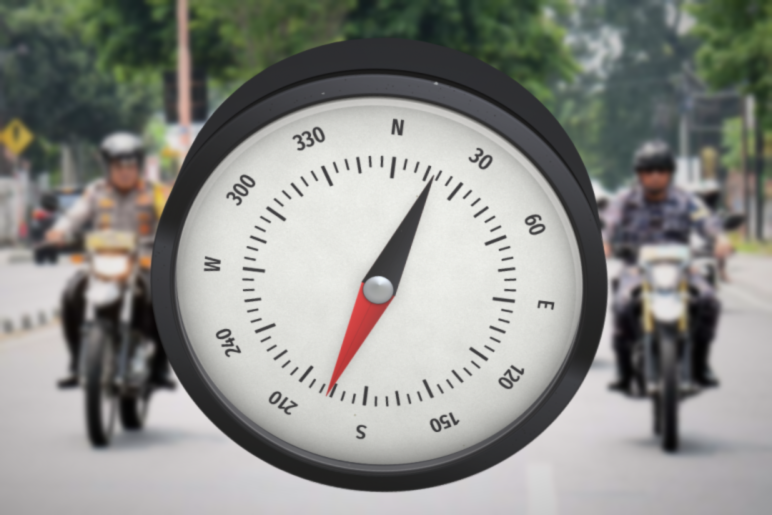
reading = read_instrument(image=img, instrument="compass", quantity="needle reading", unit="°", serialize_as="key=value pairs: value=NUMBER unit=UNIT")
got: value=197.5 unit=°
